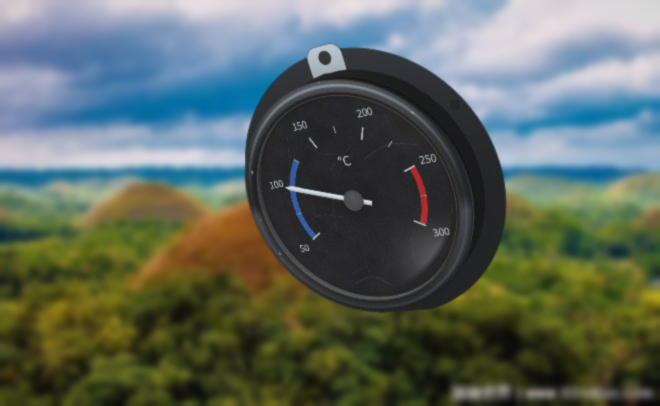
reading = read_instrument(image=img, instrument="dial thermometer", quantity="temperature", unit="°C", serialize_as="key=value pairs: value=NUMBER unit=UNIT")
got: value=100 unit=°C
